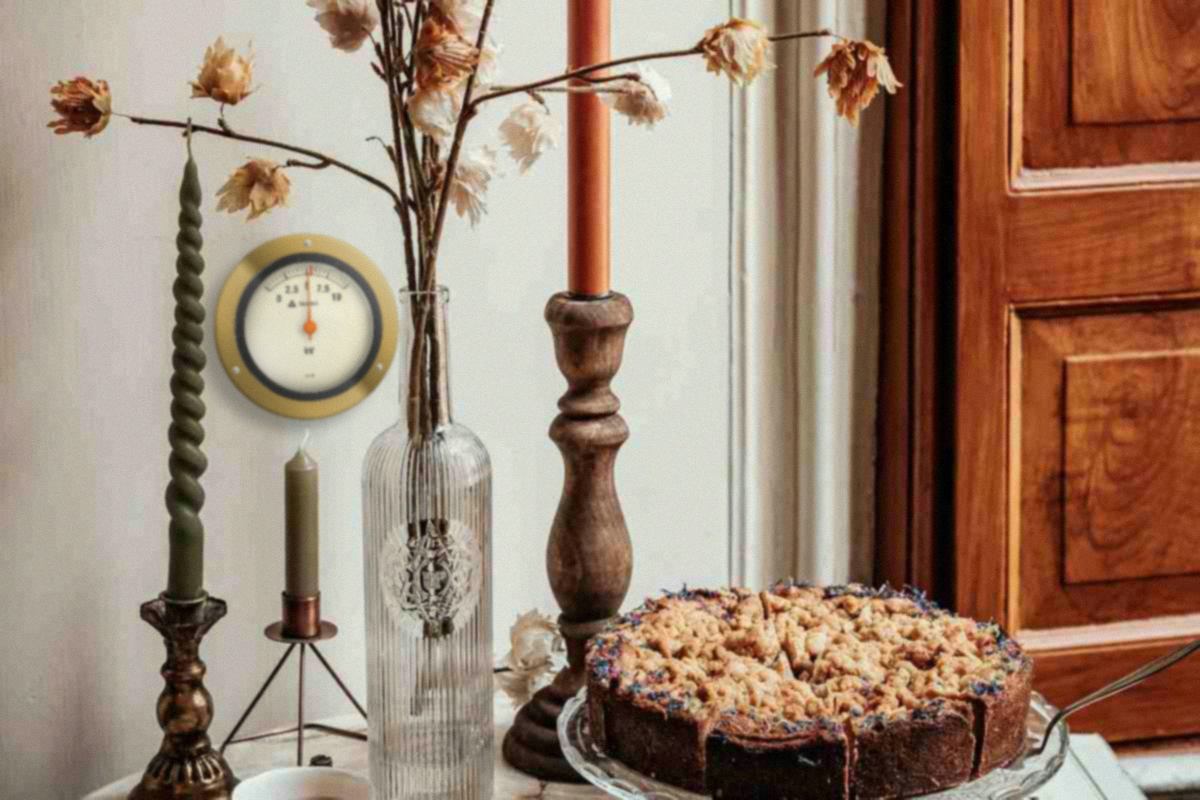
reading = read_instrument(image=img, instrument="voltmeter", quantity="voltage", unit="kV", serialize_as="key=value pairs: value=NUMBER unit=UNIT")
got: value=5 unit=kV
